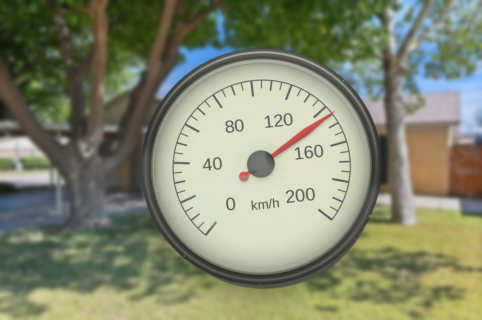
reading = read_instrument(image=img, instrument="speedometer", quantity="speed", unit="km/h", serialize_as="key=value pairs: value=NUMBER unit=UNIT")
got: value=145 unit=km/h
